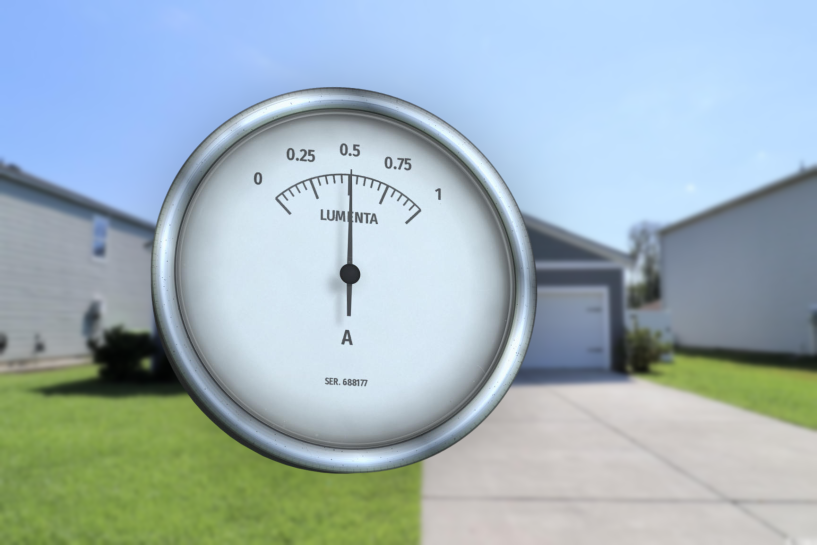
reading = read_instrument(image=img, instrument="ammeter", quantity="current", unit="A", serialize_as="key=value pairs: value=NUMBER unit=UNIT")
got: value=0.5 unit=A
